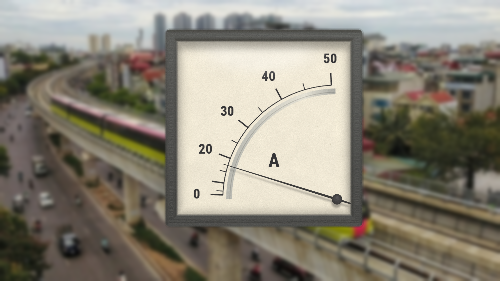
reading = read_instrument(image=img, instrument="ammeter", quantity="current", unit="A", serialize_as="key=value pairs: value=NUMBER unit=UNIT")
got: value=17.5 unit=A
